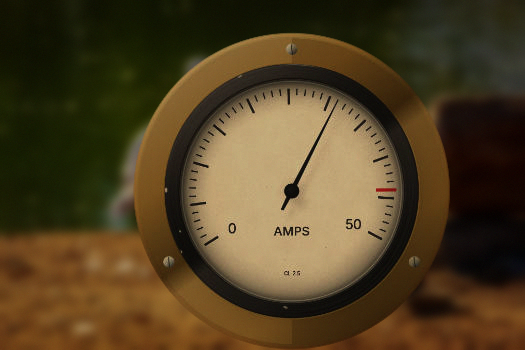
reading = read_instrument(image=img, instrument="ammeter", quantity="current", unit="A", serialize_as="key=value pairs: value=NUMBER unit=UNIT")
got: value=31 unit=A
